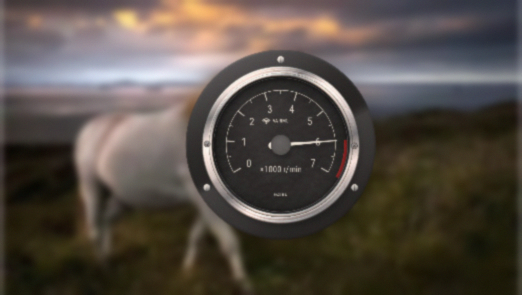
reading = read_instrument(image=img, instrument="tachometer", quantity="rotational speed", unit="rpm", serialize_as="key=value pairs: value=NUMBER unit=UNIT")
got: value=6000 unit=rpm
